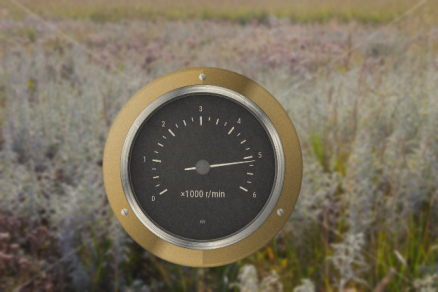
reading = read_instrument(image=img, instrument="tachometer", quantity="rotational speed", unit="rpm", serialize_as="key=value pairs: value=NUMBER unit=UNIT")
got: value=5125 unit=rpm
